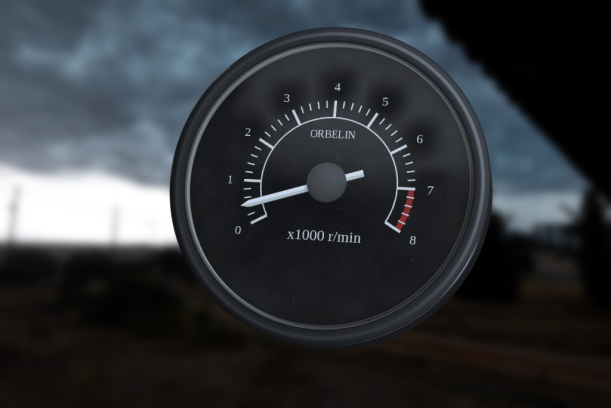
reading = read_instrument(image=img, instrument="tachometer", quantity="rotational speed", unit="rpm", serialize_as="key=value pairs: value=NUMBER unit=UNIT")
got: value=400 unit=rpm
